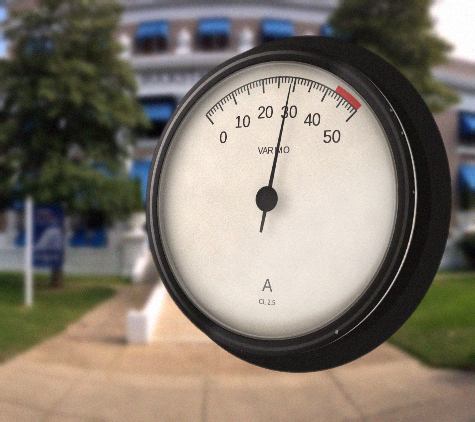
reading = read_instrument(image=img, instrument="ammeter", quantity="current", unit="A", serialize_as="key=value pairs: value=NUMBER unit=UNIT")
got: value=30 unit=A
